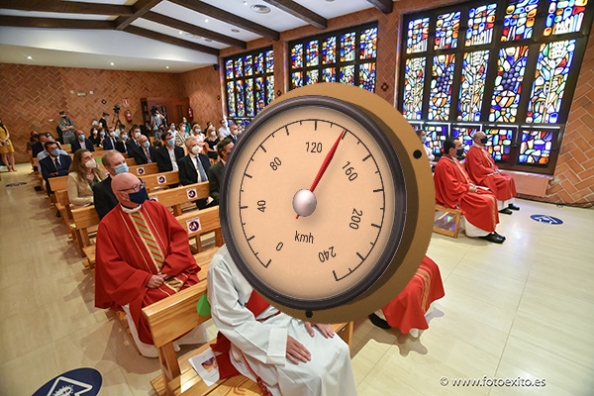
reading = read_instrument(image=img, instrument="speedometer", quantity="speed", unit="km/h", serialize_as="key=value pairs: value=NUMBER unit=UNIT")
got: value=140 unit=km/h
